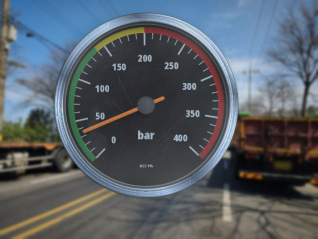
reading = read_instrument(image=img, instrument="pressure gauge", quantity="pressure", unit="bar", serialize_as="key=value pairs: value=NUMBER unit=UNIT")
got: value=35 unit=bar
